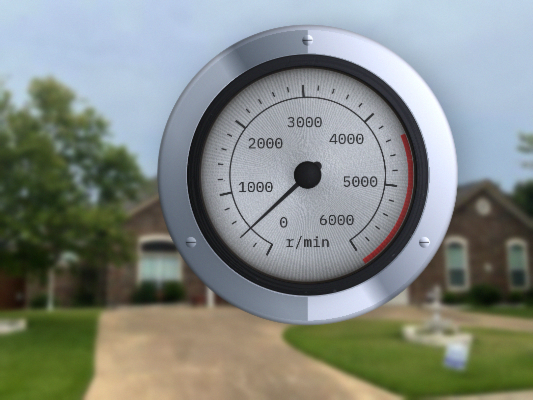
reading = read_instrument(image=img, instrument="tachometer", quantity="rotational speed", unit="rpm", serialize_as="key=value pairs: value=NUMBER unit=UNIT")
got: value=400 unit=rpm
